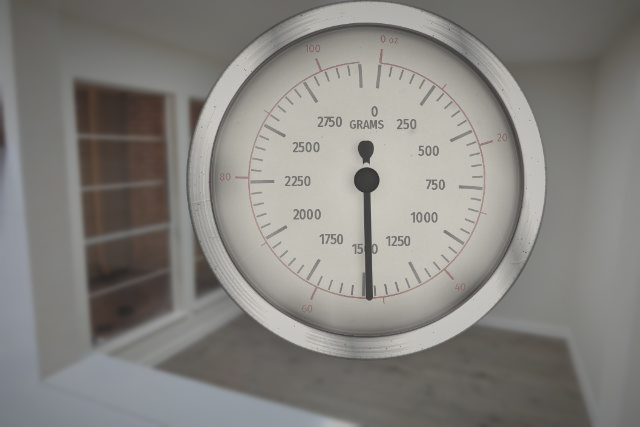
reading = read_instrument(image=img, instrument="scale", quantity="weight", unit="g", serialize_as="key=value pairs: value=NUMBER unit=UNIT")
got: value=1475 unit=g
